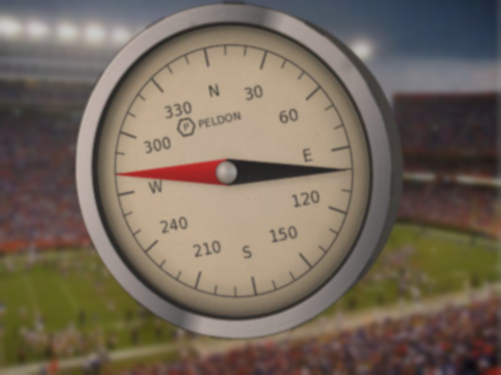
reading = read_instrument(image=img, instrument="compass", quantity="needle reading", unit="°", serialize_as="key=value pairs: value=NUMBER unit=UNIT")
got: value=280 unit=°
